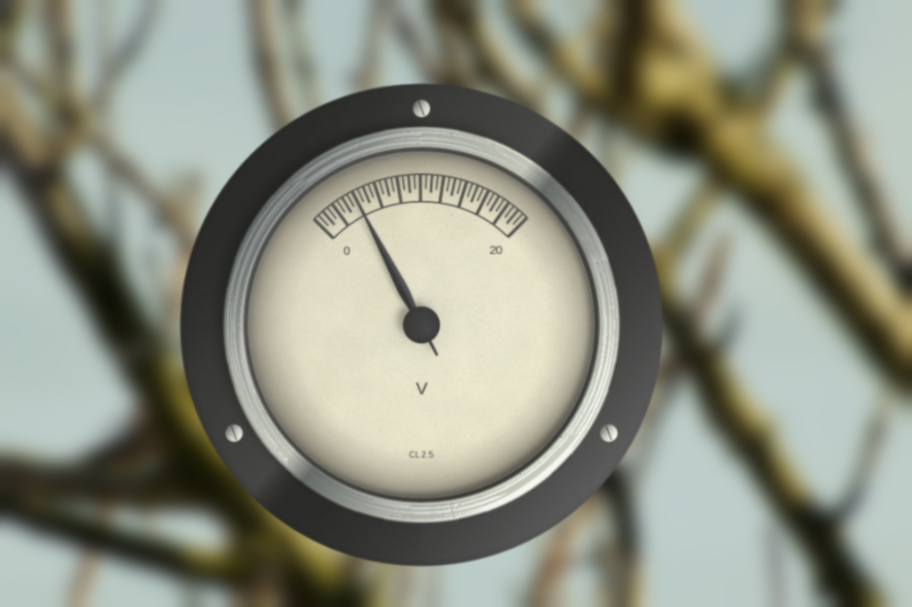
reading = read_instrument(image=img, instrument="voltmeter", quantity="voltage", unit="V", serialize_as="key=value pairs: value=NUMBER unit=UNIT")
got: value=4 unit=V
